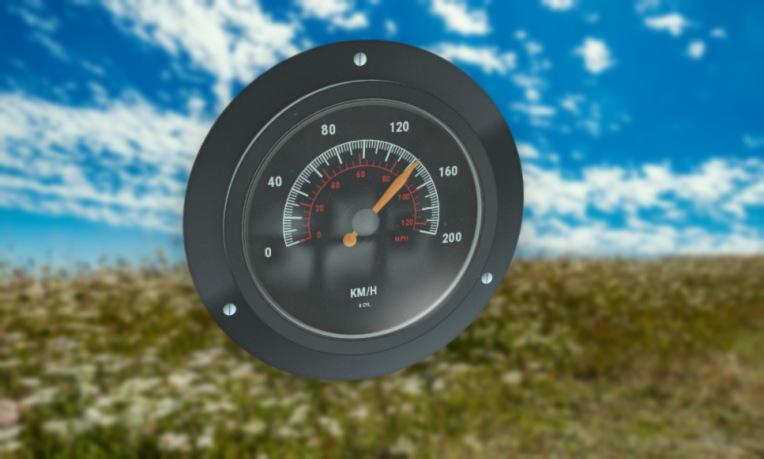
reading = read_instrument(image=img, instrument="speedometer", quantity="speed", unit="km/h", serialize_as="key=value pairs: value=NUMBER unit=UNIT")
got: value=140 unit=km/h
